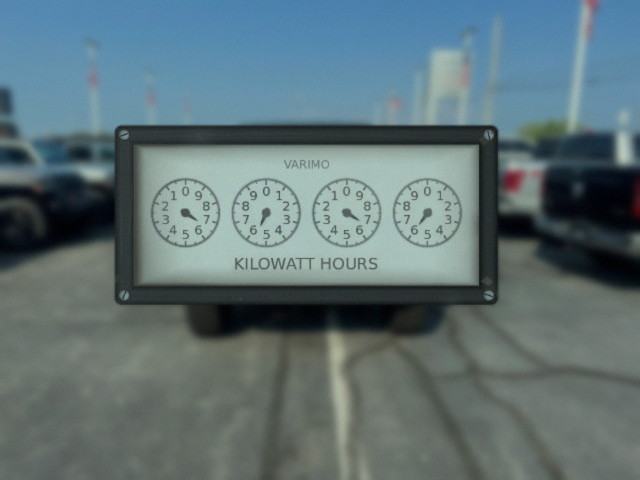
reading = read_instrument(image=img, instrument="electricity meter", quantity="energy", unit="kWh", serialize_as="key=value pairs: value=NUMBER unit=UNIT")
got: value=6566 unit=kWh
